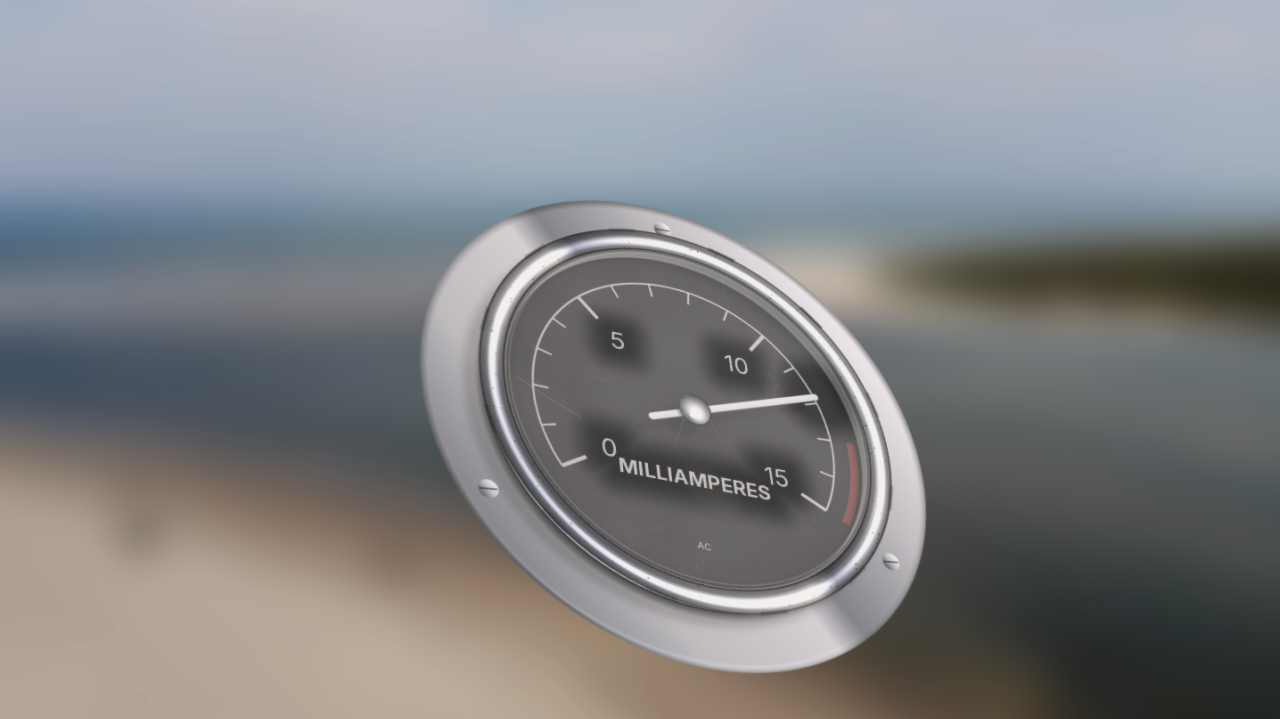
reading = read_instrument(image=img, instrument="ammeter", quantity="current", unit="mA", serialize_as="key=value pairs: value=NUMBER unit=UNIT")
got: value=12 unit=mA
